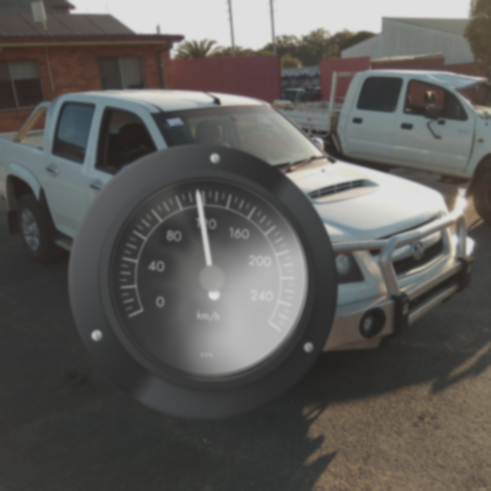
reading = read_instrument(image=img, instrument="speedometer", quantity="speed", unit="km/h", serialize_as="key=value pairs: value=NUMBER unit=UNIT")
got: value=115 unit=km/h
